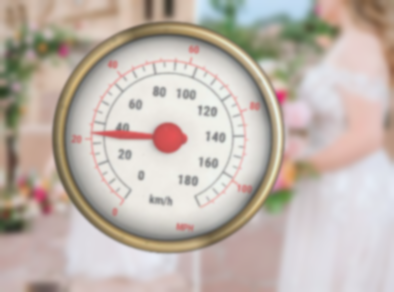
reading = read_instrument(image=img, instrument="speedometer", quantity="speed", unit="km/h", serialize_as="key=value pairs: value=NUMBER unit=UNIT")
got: value=35 unit=km/h
